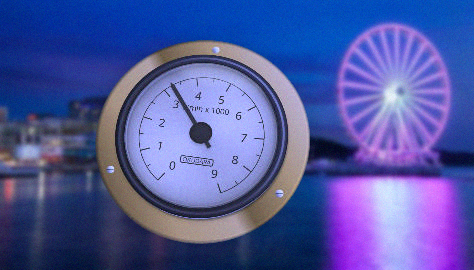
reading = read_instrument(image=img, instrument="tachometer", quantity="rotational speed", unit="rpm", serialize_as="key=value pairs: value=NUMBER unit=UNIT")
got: value=3250 unit=rpm
